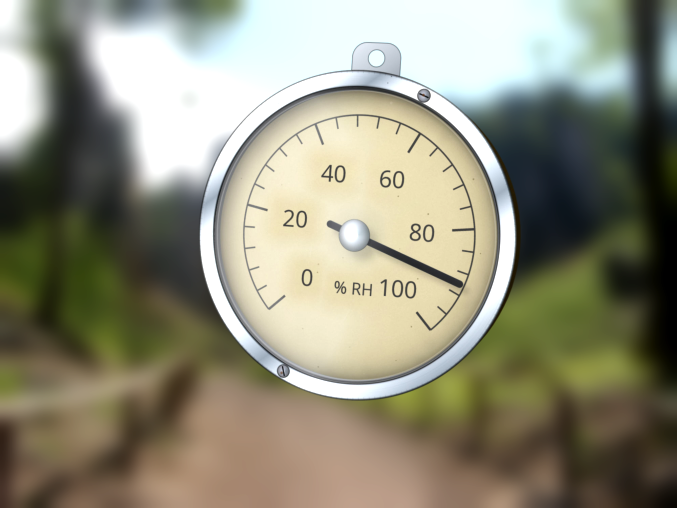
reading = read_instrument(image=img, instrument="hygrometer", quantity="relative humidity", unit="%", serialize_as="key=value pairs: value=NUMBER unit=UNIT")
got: value=90 unit=%
